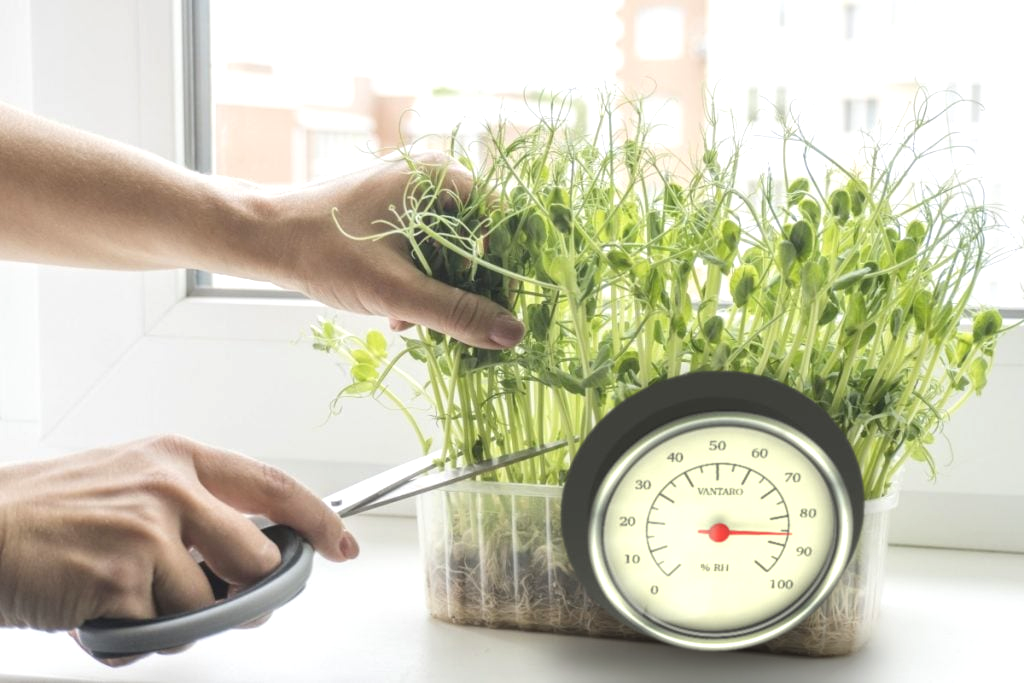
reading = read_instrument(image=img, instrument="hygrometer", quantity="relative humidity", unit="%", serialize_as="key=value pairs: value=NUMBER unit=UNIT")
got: value=85 unit=%
